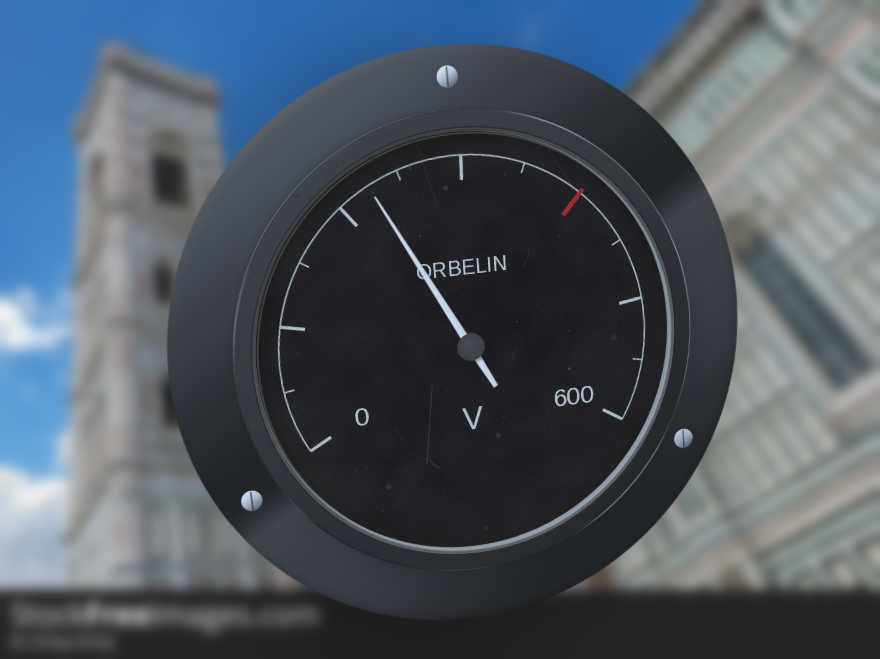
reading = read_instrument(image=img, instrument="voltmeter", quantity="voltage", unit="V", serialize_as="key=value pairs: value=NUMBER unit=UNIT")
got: value=225 unit=V
